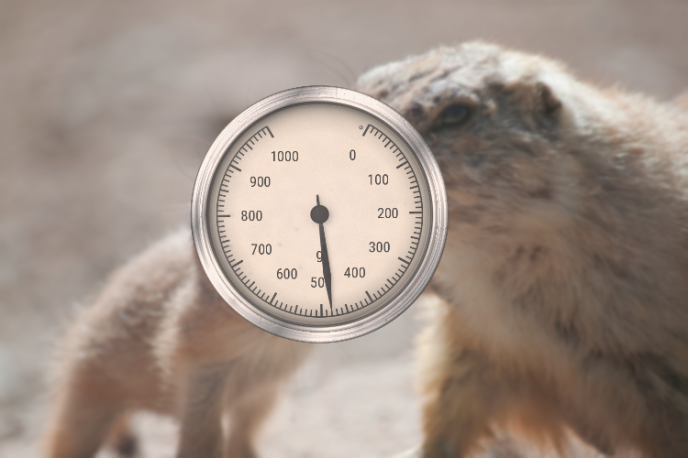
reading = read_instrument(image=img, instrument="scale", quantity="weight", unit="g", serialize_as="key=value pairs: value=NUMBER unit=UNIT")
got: value=480 unit=g
